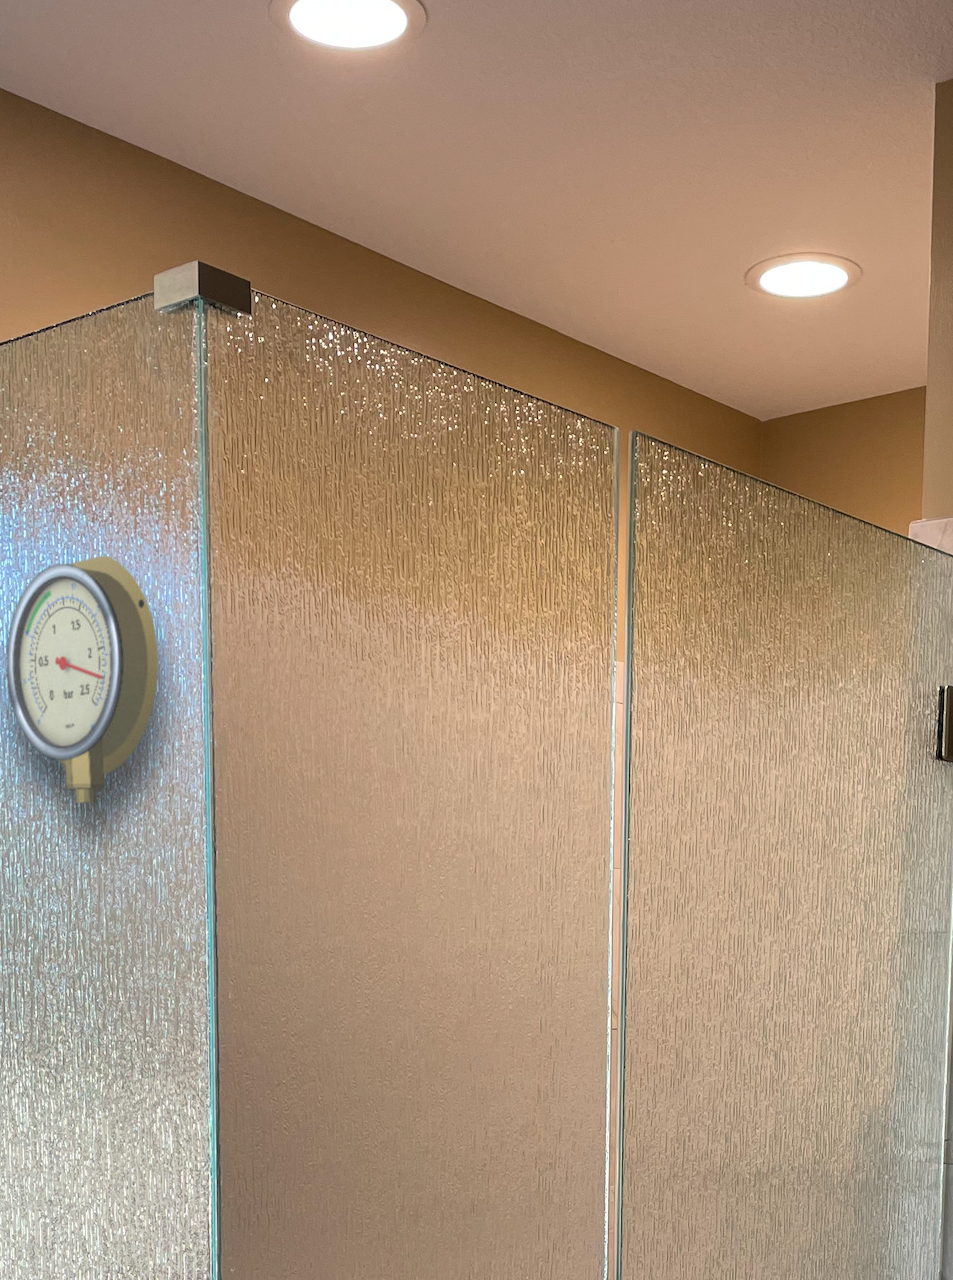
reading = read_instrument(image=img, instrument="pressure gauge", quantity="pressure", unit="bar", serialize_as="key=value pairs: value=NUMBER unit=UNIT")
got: value=2.25 unit=bar
